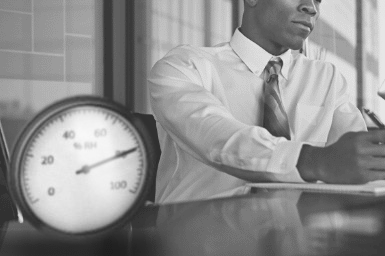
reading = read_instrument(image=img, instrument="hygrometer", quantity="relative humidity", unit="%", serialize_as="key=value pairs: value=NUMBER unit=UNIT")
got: value=80 unit=%
